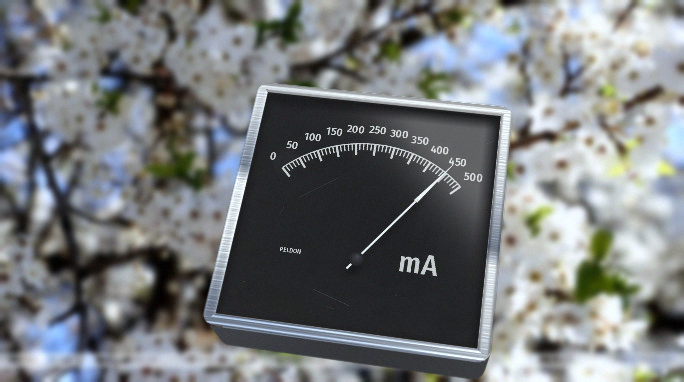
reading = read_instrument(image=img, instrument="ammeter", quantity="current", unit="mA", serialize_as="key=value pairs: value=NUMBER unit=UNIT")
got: value=450 unit=mA
